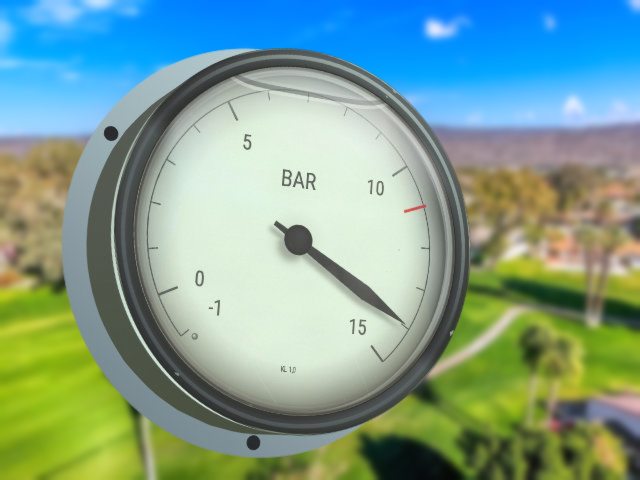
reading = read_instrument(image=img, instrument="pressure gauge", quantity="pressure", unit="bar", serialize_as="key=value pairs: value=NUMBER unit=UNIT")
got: value=14 unit=bar
